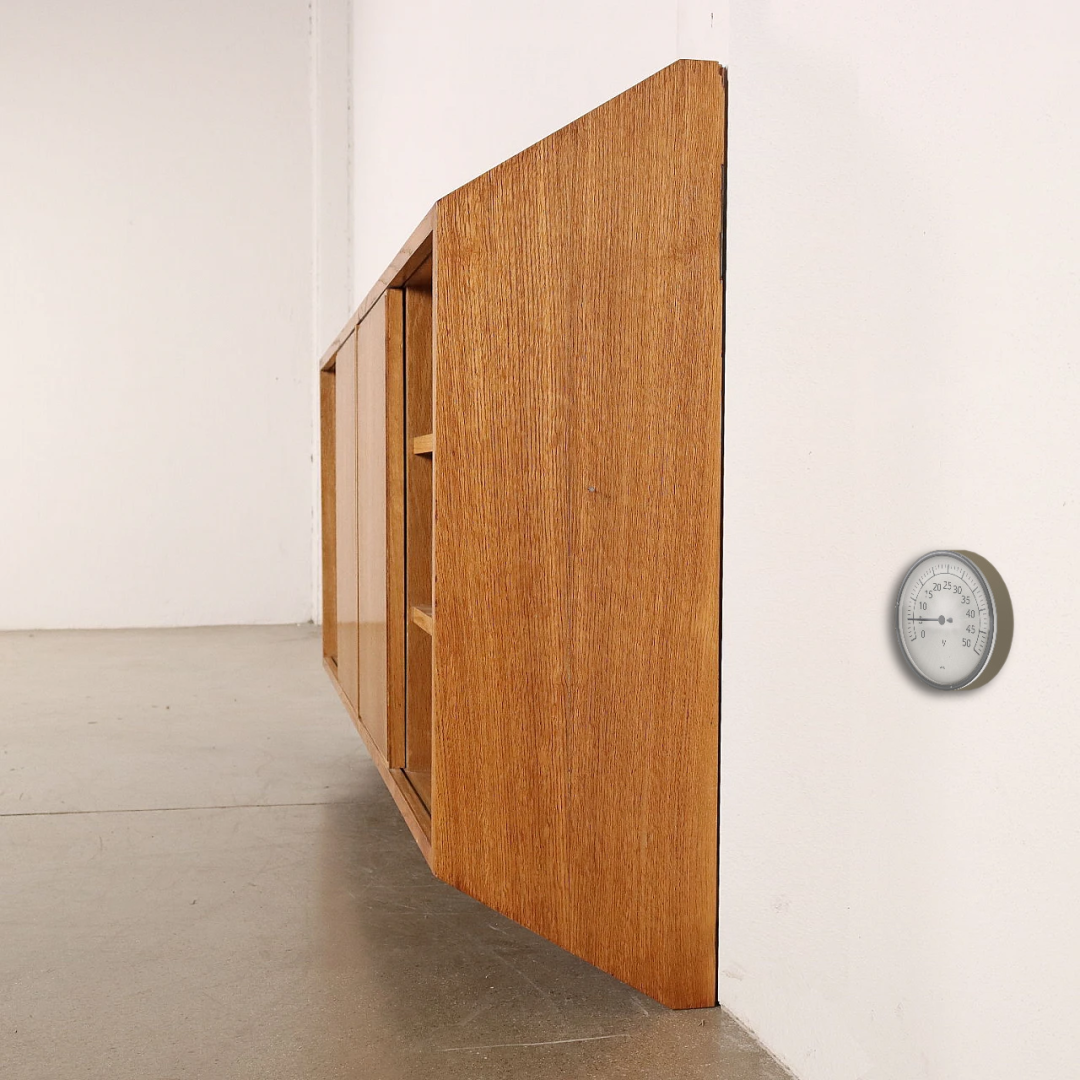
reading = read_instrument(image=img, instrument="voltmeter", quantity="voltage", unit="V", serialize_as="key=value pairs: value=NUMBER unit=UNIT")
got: value=5 unit=V
